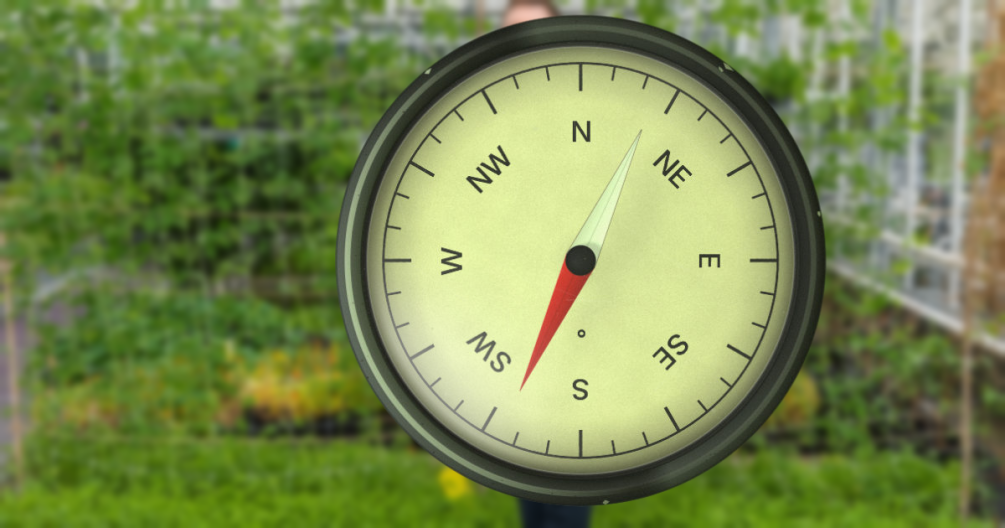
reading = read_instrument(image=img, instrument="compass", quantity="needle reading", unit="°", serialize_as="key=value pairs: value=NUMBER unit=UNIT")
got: value=205 unit=°
